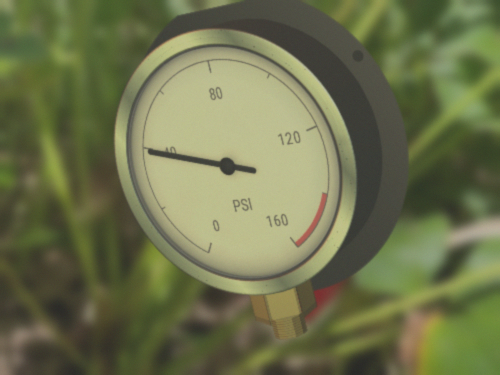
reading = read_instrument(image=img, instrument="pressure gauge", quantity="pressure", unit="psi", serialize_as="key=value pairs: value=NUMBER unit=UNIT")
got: value=40 unit=psi
